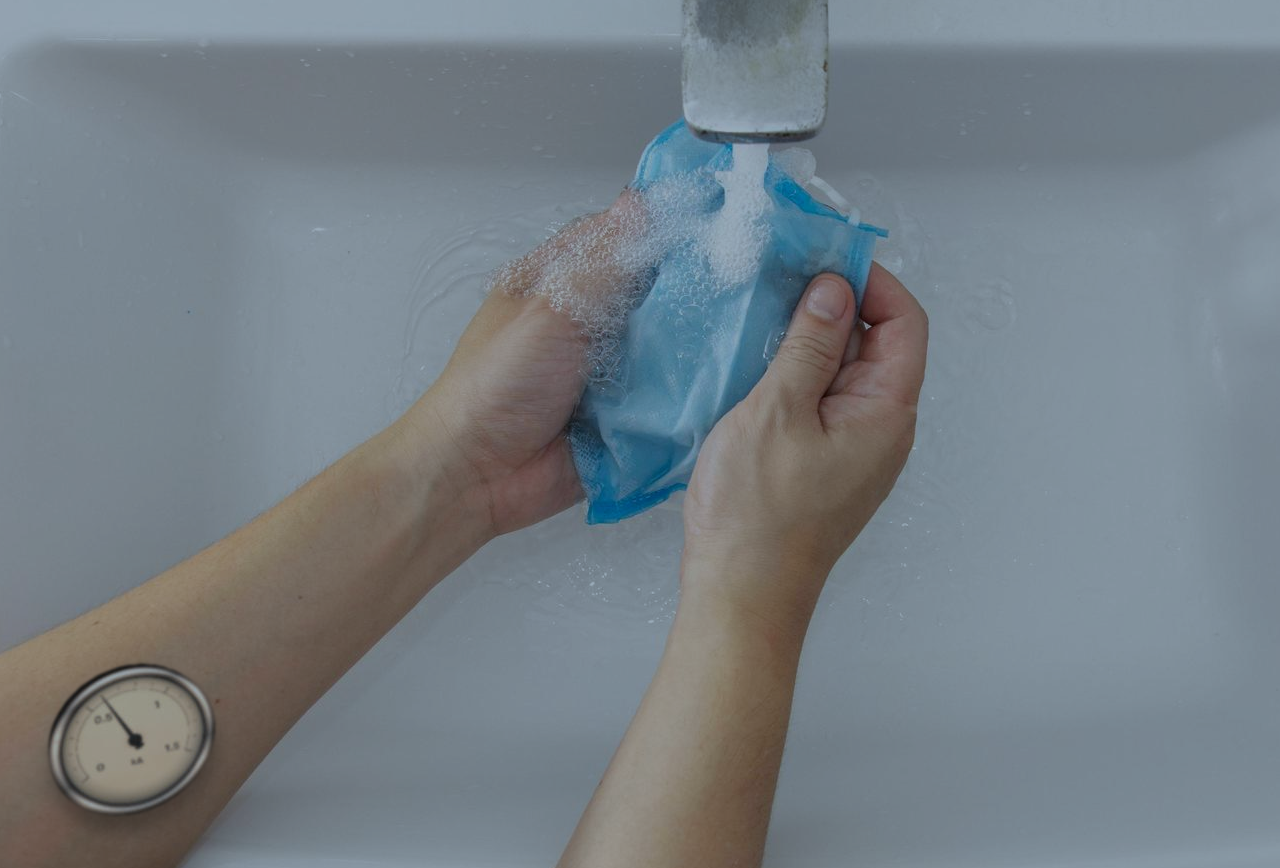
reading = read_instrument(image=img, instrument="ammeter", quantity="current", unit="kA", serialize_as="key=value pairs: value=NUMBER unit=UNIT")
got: value=0.6 unit=kA
